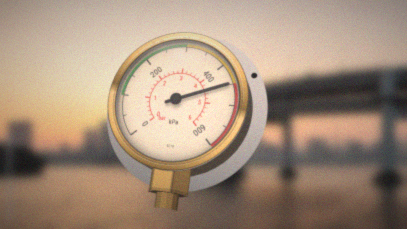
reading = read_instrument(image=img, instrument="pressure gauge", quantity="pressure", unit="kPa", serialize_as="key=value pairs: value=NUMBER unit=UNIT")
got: value=450 unit=kPa
